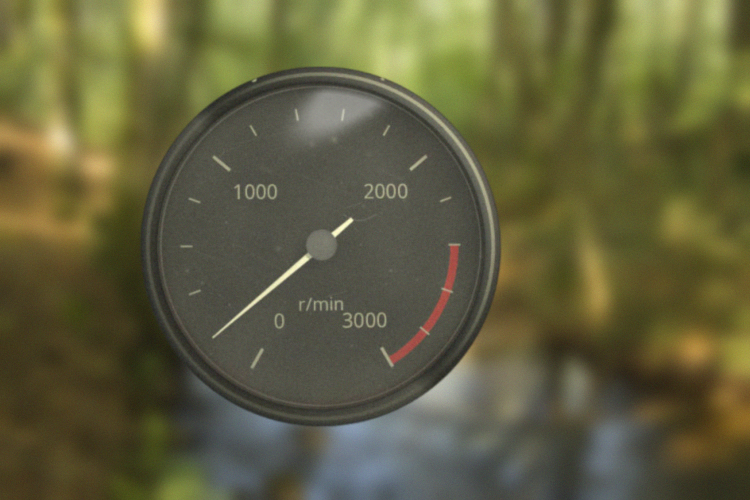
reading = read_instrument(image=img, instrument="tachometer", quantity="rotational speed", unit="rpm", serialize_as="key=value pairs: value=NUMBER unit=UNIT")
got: value=200 unit=rpm
